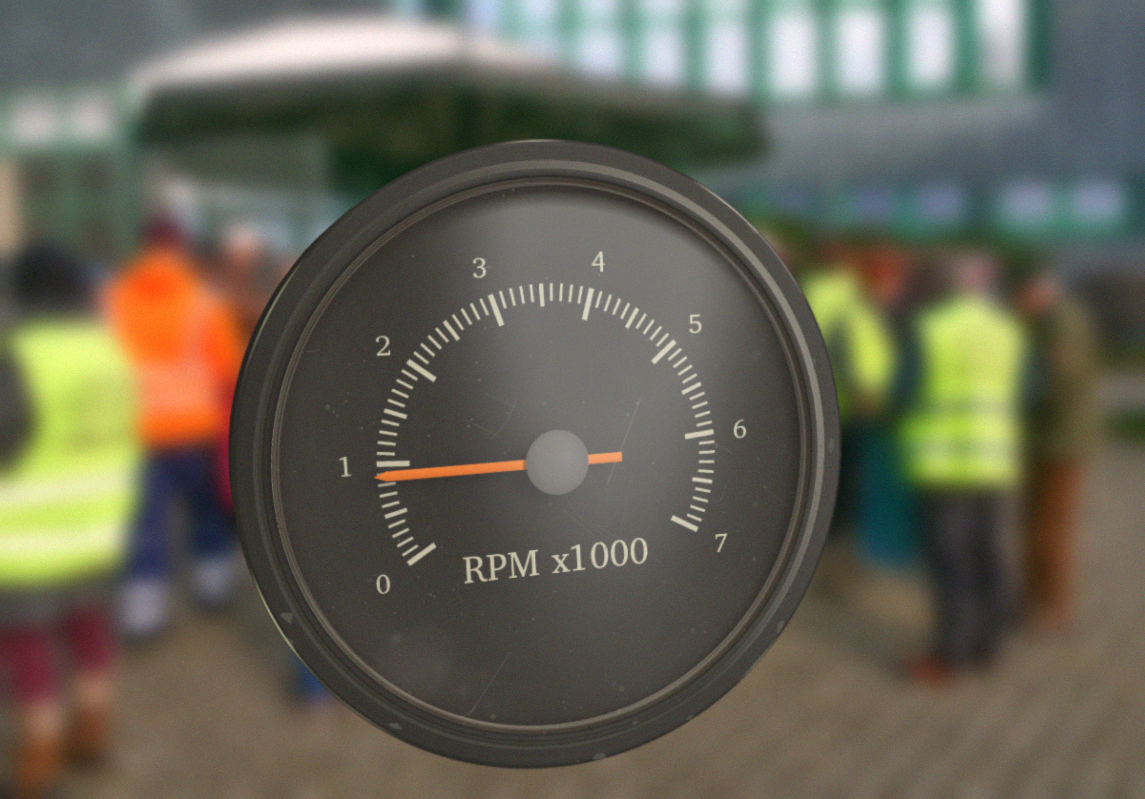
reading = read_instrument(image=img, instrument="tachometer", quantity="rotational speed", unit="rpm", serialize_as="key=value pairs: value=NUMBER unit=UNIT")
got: value=900 unit=rpm
